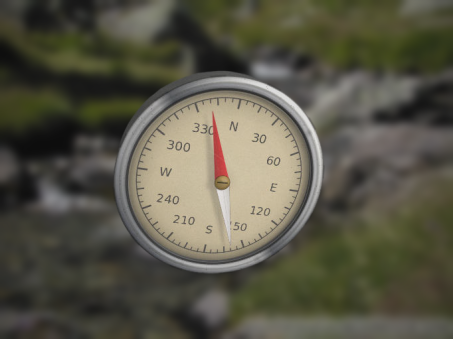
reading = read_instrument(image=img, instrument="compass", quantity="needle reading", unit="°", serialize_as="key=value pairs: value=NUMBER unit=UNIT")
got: value=340 unit=°
